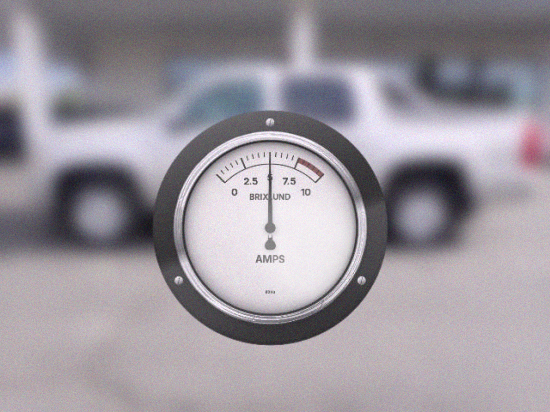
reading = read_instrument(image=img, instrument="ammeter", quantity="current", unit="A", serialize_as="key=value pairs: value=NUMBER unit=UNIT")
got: value=5 unit=A
